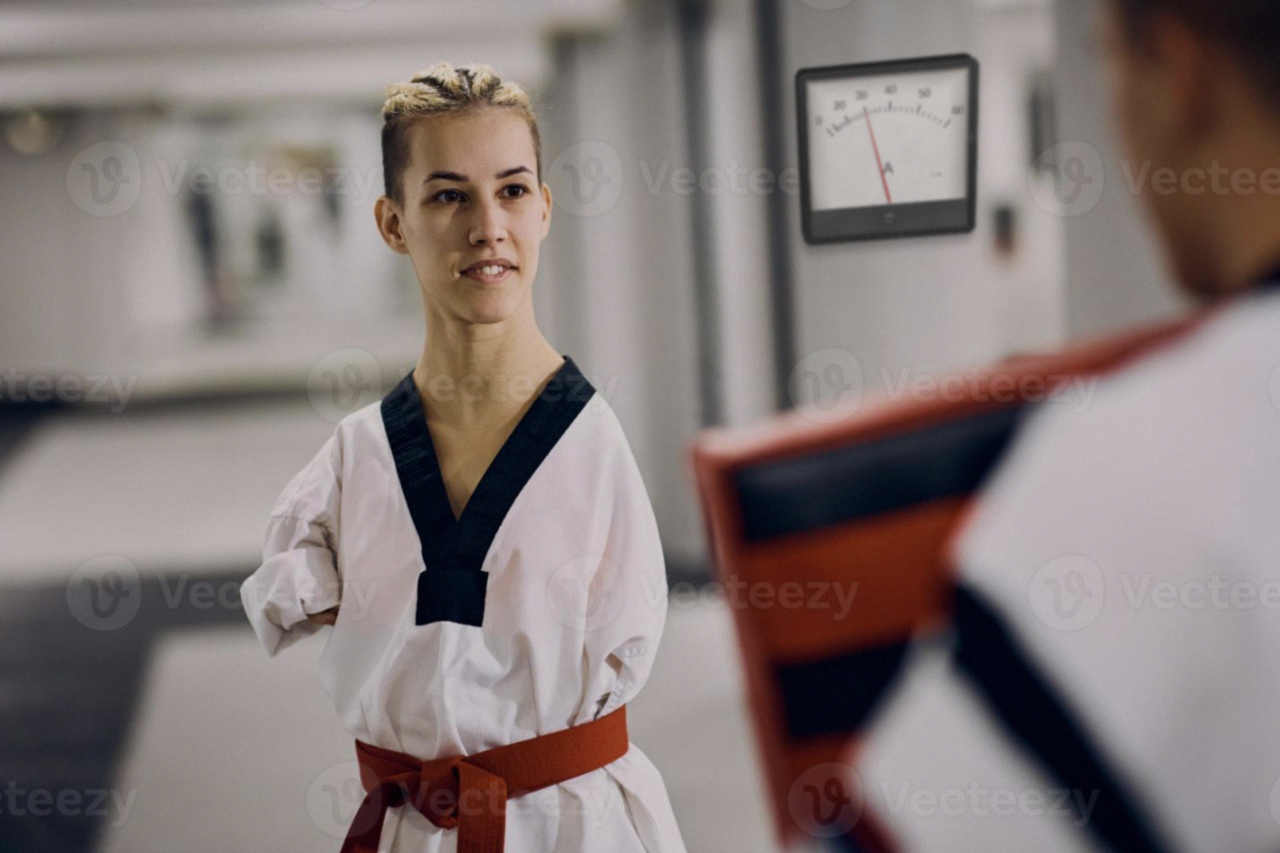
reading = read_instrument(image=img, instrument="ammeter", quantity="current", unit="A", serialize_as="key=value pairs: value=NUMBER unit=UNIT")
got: value=30 unit=A
